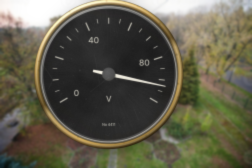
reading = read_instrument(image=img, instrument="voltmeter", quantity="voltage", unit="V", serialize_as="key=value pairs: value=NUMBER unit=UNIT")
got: value=92.5 unit=V
